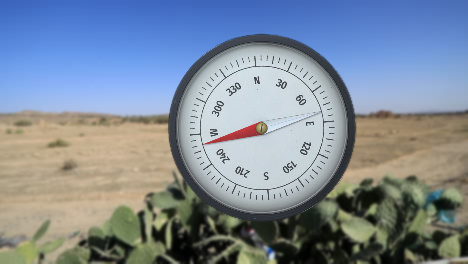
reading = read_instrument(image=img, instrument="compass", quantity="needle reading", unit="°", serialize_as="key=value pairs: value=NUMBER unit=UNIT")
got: value=260 unit=°
